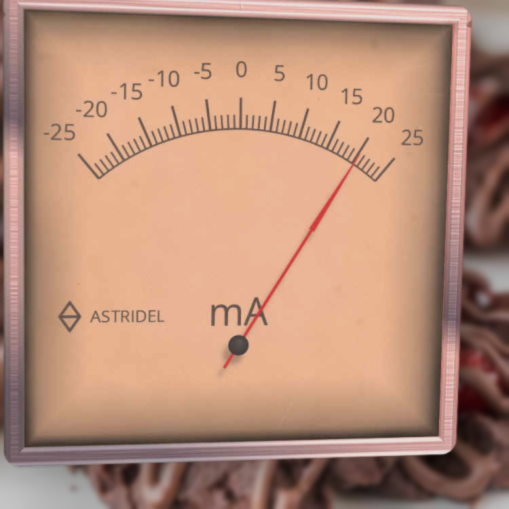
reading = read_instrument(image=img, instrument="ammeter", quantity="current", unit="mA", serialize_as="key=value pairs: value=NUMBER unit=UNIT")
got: value=20 unit=mA
